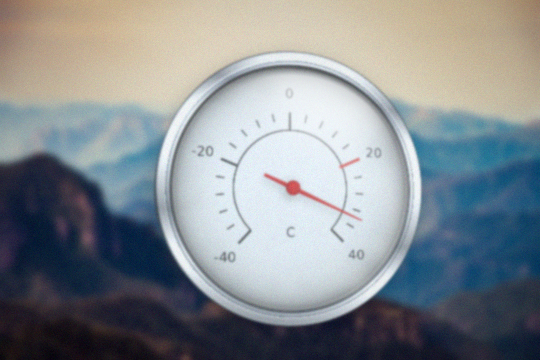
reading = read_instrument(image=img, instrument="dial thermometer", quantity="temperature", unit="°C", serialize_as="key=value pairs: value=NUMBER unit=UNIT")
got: value=34 unit=°C
